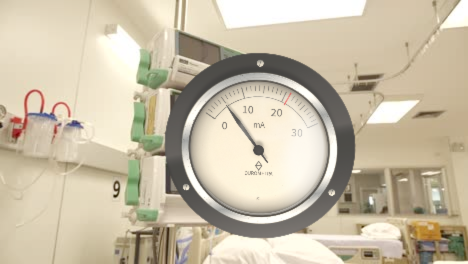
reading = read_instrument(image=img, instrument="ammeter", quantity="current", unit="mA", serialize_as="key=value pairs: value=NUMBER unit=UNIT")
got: value=5 unit=mA
